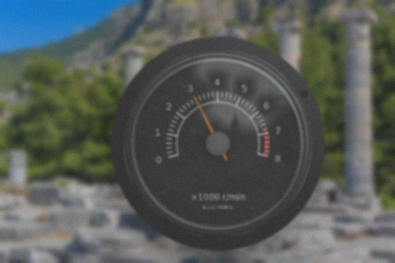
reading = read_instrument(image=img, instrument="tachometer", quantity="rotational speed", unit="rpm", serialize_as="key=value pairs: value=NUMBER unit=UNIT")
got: value=3000 unit=rpm
